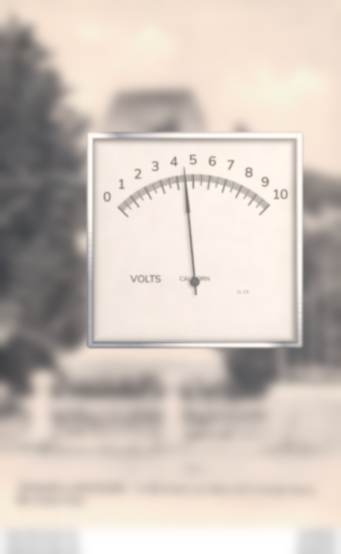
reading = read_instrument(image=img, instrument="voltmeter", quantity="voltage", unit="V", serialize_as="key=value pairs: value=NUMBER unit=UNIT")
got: value=4.5 unit=V
